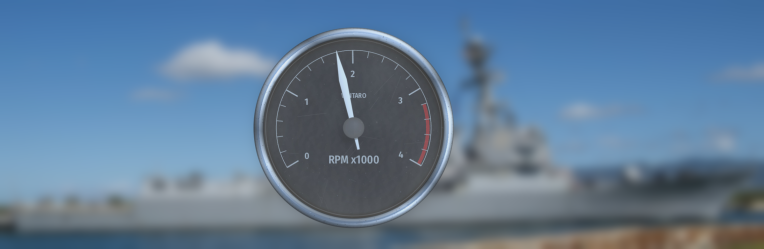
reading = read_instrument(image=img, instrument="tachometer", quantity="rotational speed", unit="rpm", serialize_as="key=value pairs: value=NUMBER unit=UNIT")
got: value=1800 unit=rpm
